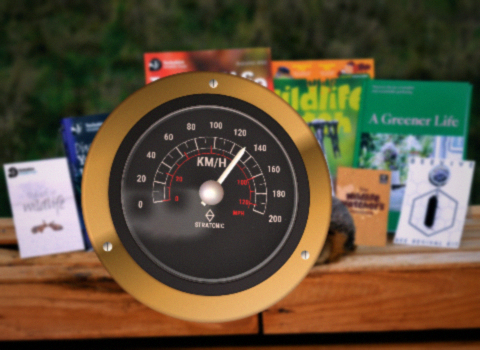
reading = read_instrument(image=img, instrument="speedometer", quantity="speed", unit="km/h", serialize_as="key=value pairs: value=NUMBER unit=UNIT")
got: value=130 unit=km/h
